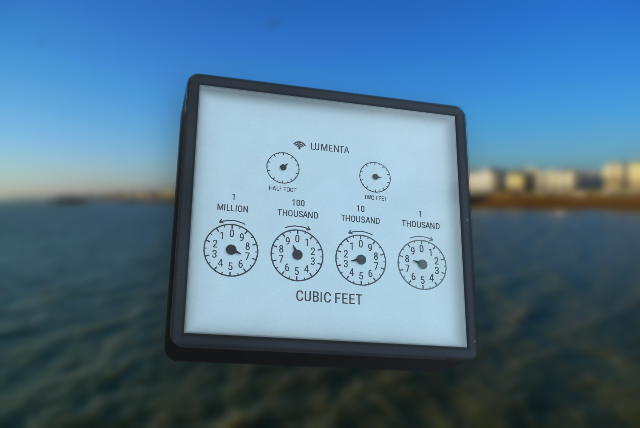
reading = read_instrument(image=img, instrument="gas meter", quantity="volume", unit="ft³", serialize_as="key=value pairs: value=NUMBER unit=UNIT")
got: value=692800 unit=ft³
